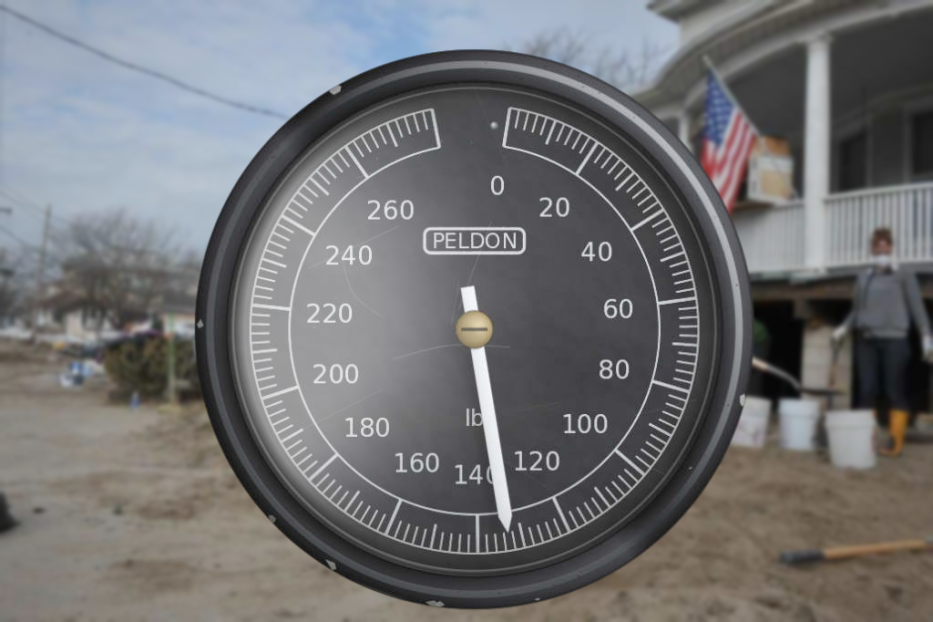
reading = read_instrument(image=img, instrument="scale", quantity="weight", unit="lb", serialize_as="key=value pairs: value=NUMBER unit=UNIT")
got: value=133 unit=lb
